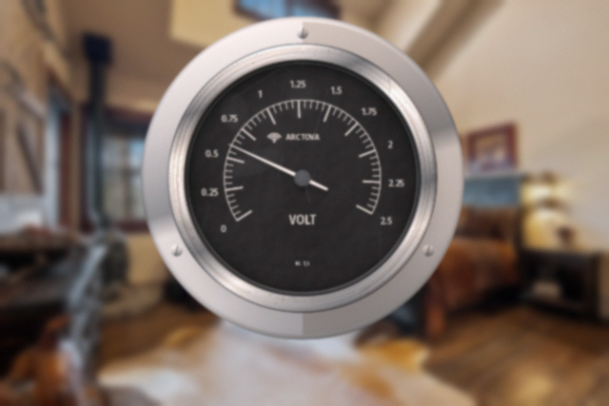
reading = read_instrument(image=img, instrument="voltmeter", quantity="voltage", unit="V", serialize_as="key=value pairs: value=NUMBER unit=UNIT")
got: value=0.6 unit=V
